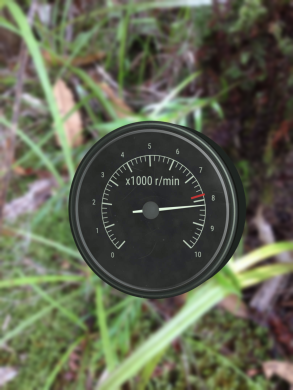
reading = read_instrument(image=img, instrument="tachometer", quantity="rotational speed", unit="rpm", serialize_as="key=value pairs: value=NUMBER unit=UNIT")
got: value=8200 unit=rpm
